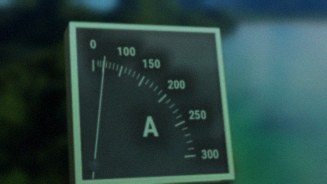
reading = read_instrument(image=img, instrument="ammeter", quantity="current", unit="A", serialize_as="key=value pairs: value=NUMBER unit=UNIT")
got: value=50 unit=A
